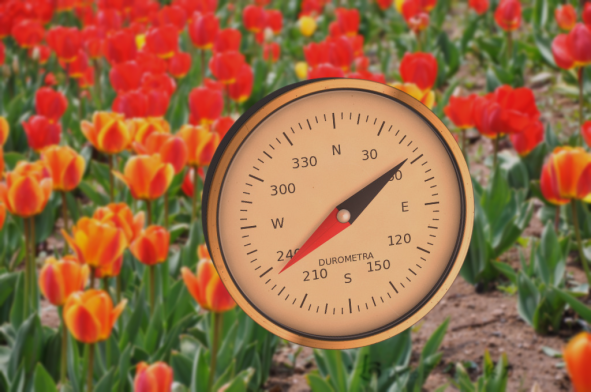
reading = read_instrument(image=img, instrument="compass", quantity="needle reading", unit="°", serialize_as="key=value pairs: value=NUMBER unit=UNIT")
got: value=235 unit=°
